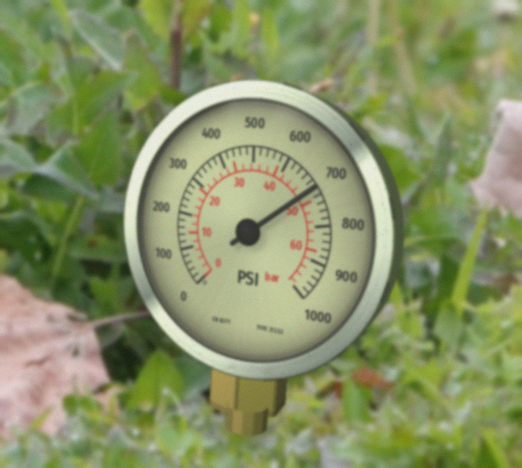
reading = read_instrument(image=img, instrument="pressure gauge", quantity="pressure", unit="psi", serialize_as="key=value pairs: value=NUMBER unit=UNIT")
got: value=700 unit=psi
